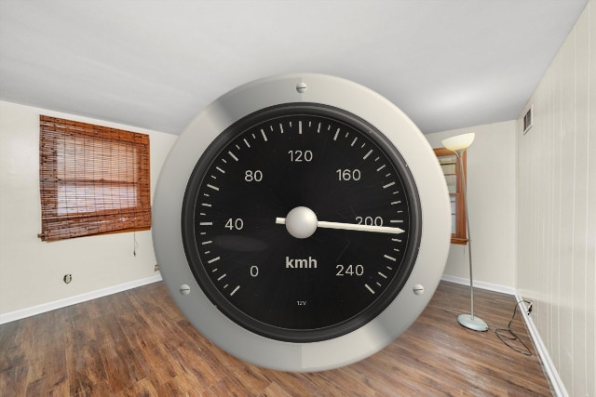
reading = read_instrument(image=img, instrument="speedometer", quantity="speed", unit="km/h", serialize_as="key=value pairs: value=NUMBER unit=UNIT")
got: value=205 unit=km/h
